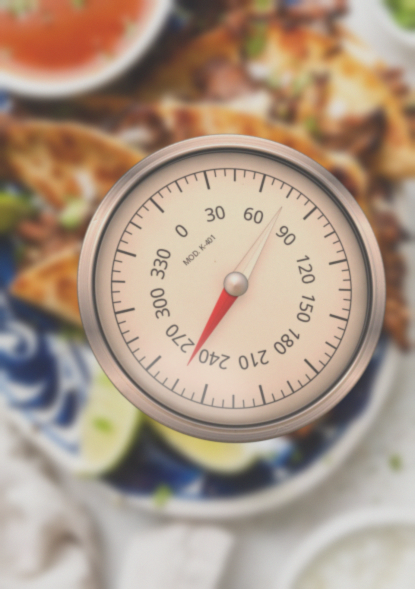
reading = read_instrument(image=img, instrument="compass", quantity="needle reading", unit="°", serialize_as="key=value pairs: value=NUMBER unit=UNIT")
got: value=255 unit=°
